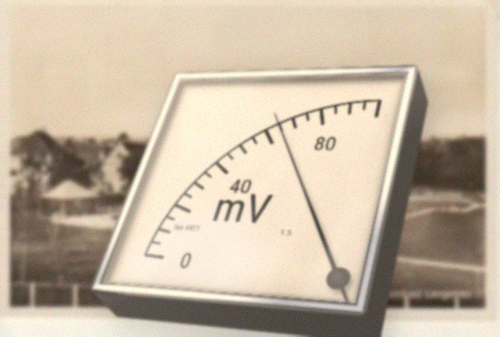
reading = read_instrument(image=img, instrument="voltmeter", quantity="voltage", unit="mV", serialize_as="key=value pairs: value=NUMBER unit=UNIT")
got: value=65 unit=mV
